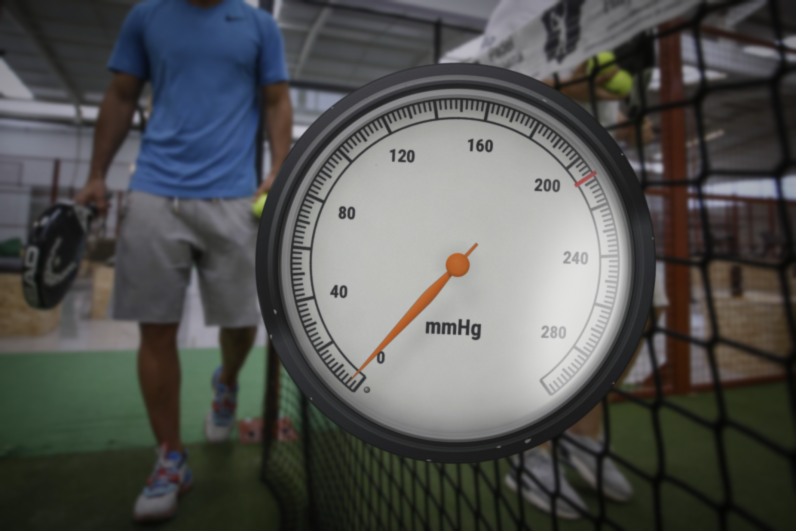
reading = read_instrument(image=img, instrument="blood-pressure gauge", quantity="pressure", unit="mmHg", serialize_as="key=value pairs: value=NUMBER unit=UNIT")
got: value=4 unit=mmHg
